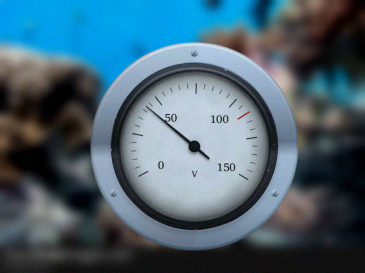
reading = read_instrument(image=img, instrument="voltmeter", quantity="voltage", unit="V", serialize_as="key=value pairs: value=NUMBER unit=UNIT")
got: value=42.5 unit=V
